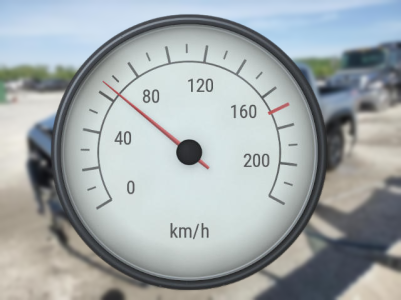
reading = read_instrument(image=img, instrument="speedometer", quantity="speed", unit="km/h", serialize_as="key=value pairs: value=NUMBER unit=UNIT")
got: value=65 unit=km/h
